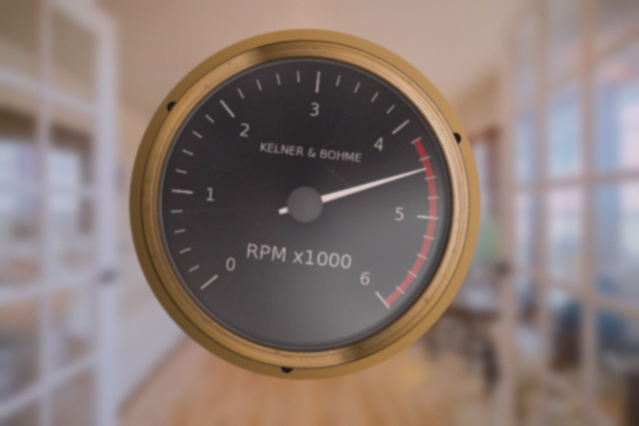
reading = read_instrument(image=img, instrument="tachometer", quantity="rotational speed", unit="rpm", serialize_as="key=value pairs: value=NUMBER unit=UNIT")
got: value=4500 unit=rpm
